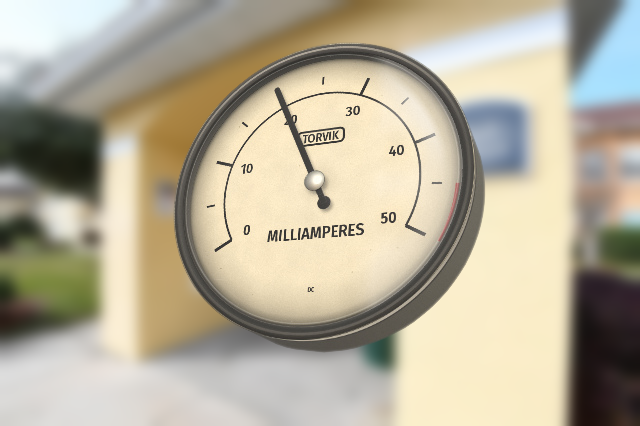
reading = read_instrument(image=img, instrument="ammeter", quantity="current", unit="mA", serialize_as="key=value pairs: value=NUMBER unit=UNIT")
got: value=20 unit=mA
